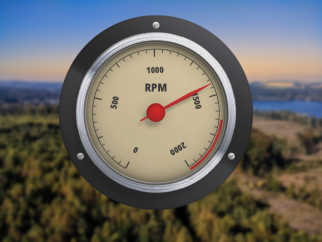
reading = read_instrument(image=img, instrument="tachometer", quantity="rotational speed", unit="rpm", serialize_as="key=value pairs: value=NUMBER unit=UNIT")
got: value=1425 unit=rpm
